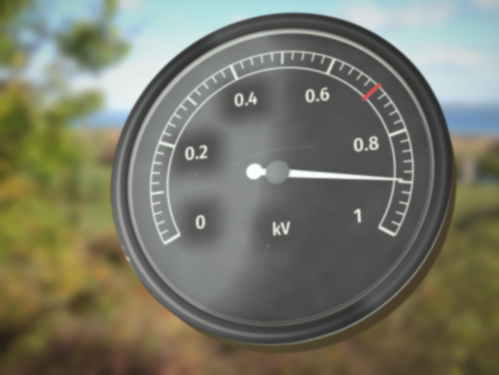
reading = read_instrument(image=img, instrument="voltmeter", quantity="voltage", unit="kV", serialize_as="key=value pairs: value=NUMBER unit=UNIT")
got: value=0.9 unit=kV
